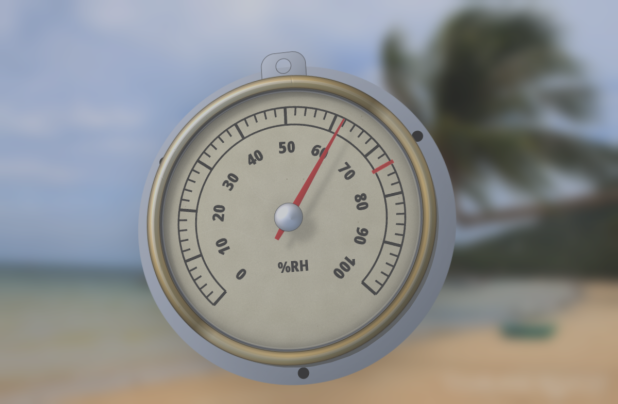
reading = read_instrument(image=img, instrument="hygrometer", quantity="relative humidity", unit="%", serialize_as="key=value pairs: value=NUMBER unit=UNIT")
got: value=62 unit=%
